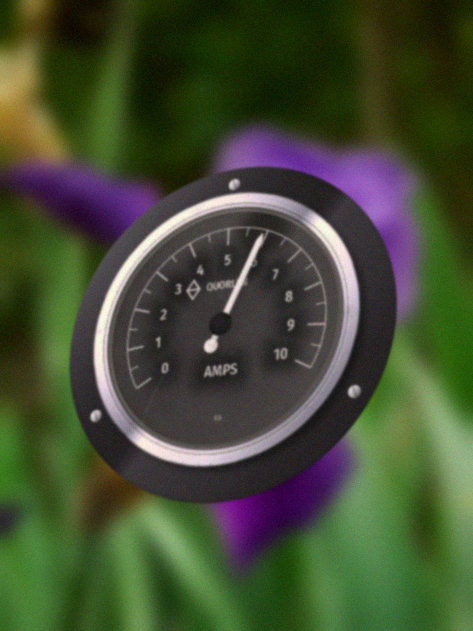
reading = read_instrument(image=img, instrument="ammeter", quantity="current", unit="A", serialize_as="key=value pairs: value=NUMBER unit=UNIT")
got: value=6 unit=A
